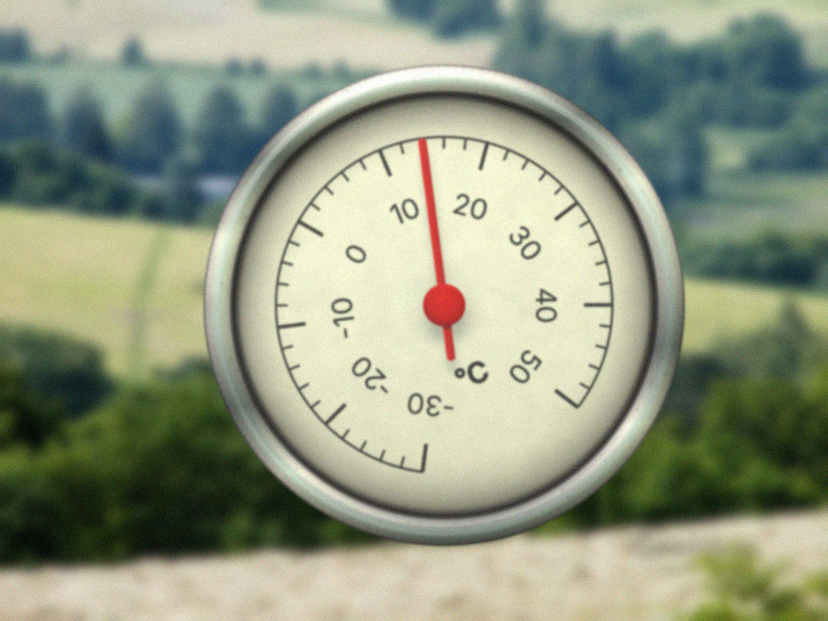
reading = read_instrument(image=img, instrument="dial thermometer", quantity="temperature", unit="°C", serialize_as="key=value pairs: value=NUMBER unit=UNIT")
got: value=14 unit=°C
